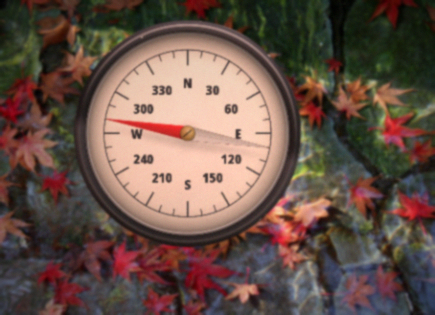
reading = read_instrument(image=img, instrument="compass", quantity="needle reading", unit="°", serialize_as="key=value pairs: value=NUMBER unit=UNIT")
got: value=280 unit=°
